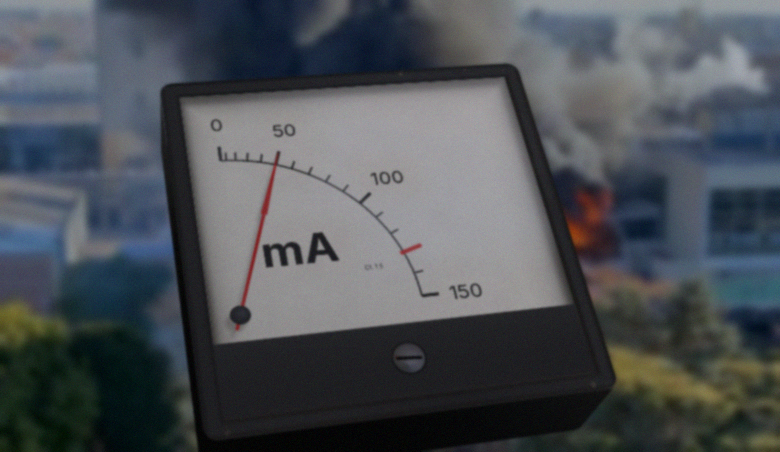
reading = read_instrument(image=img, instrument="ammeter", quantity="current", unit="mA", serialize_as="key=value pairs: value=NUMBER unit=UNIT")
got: value=50 unit=mA
